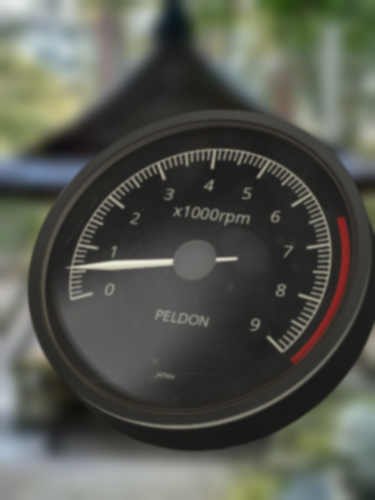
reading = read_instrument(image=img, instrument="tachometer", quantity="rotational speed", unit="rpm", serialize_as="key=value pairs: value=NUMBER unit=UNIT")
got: value=500 unit=rpm
